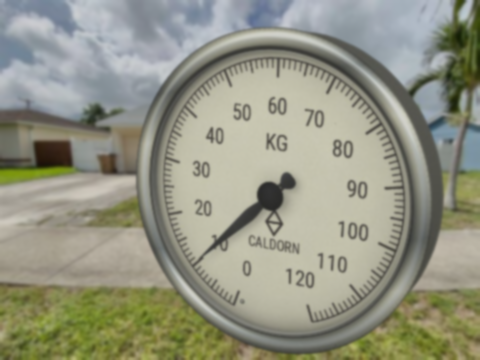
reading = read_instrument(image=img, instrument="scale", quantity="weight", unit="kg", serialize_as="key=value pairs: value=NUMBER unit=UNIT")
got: value=10 unit=kg
